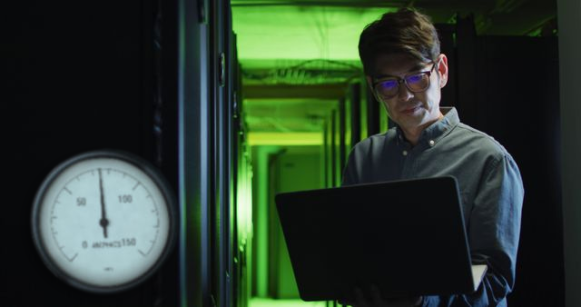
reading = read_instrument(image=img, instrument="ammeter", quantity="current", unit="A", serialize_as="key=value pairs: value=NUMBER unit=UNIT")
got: value=75 unit=A
